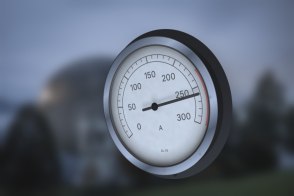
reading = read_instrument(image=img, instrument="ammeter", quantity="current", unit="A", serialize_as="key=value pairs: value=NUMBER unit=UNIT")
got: value=260 unit=A
